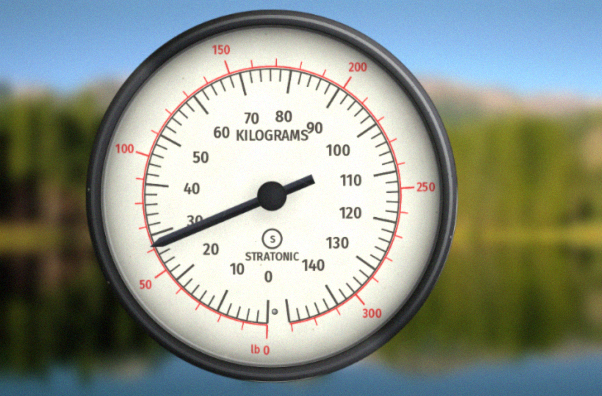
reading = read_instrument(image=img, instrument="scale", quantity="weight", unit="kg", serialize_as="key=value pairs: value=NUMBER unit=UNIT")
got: value=28 unit=kg
